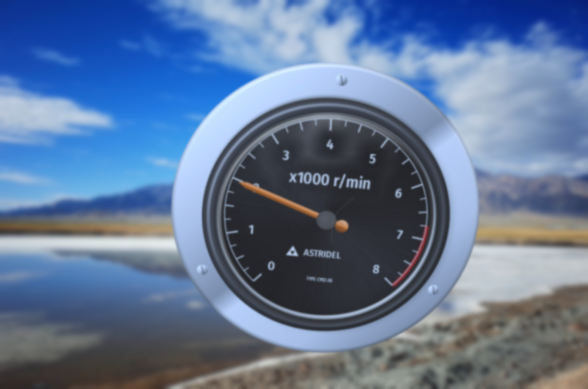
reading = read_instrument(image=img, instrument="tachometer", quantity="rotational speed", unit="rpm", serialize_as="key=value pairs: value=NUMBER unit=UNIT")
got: value=2000 unit=rpm
